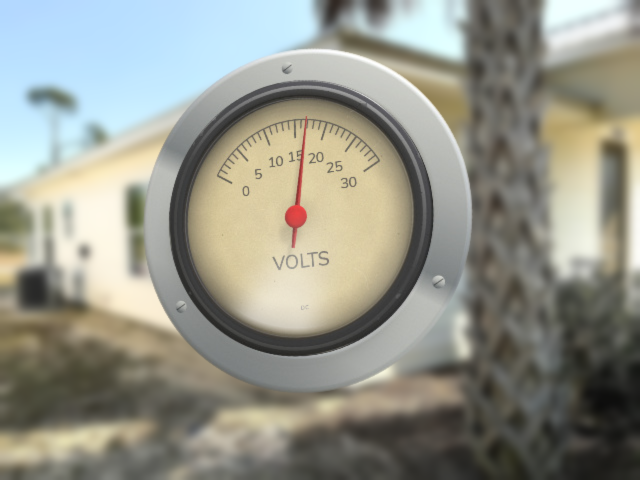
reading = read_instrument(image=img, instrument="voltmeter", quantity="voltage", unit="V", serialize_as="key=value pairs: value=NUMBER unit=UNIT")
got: value=17 unit=V
